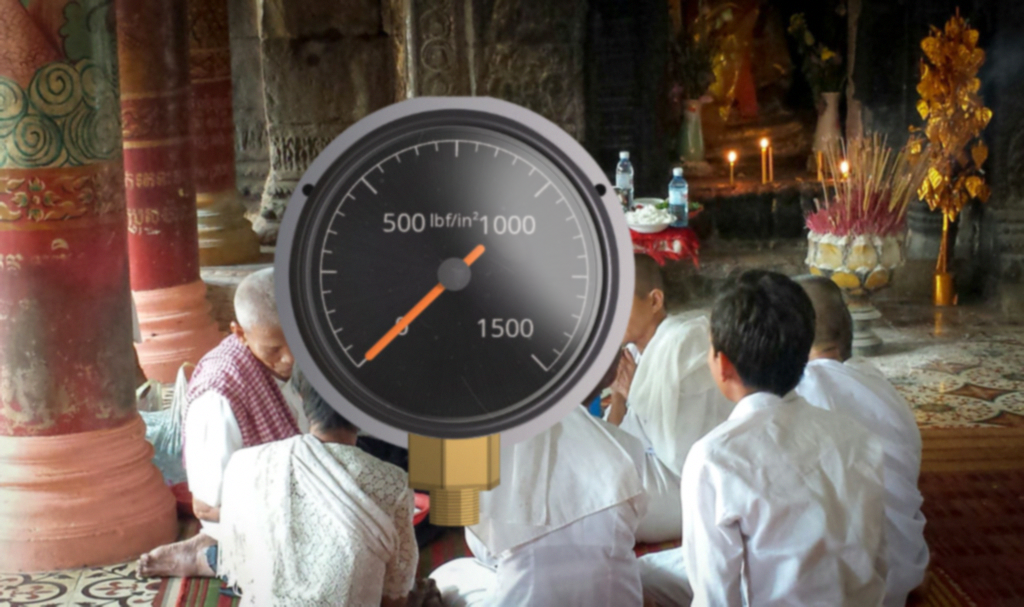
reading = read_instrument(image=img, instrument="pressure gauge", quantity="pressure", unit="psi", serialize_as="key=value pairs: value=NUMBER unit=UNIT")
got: value=0 unit=psi
